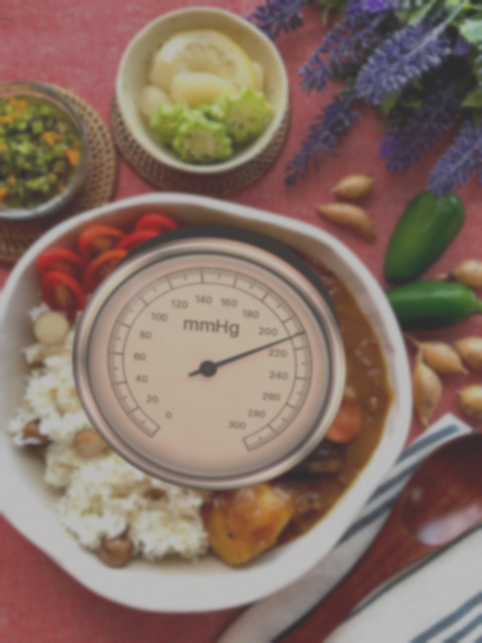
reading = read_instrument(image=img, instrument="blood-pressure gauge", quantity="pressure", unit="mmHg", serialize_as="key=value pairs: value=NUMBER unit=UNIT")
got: value=210 unit=mmHg
